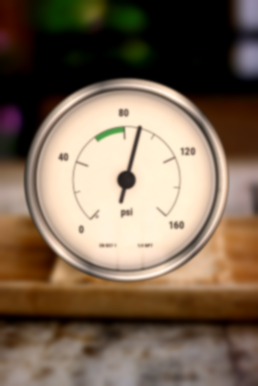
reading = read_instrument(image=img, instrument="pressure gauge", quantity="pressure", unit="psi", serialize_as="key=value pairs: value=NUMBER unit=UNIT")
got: value=90 unit=psi
